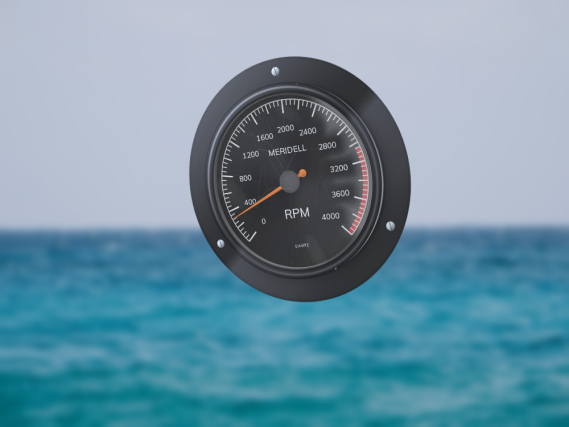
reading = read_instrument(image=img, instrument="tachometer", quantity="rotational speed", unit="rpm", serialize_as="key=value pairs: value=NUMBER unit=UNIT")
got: value=300 unit=rpm
